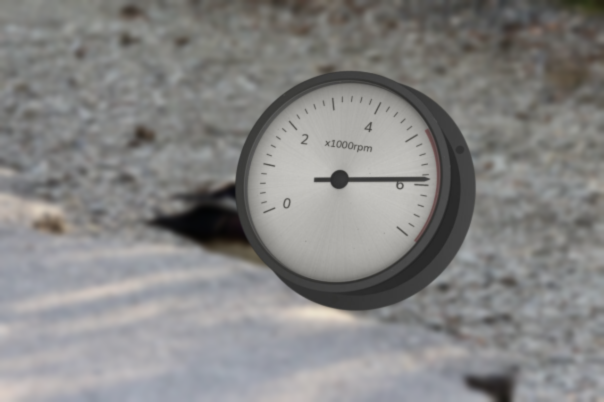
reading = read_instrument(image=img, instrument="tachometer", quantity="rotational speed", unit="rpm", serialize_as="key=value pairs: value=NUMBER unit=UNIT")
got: value=5900 unit=rpm
